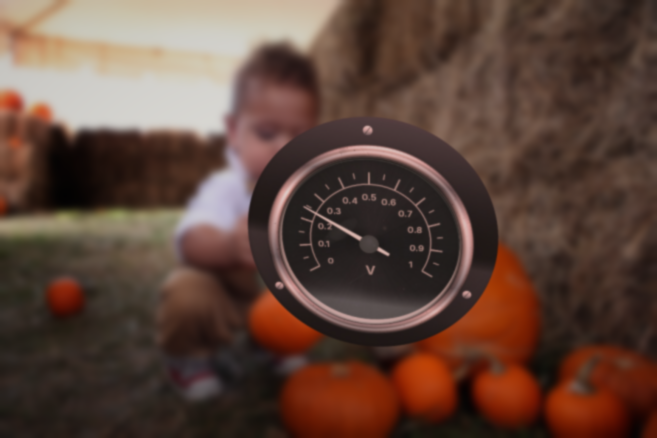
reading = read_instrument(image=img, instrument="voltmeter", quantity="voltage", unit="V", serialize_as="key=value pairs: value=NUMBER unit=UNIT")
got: value=0.25 unit=V
